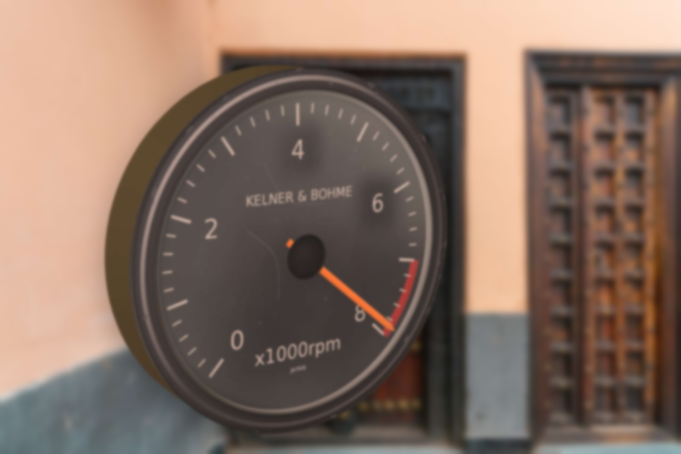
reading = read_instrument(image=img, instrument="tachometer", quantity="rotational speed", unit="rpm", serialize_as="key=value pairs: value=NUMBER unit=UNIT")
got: value=7900 unit=rpm
